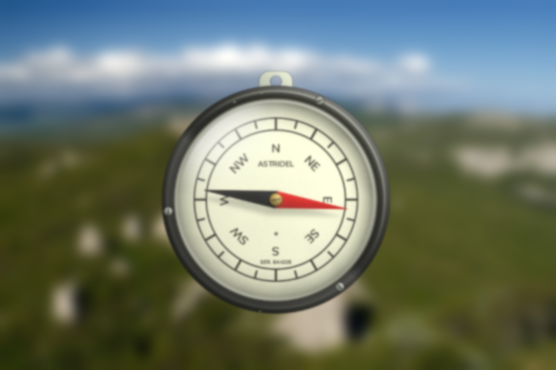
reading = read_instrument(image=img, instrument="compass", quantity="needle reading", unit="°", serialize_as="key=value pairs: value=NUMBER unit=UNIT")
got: value=97.5 unit=°
